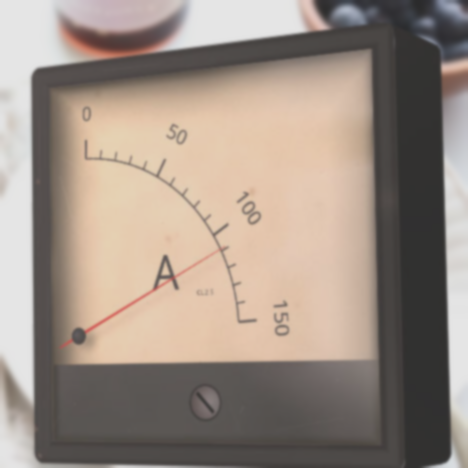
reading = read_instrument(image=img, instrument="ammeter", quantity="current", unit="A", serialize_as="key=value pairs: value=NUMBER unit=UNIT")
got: value=110 unit=A
